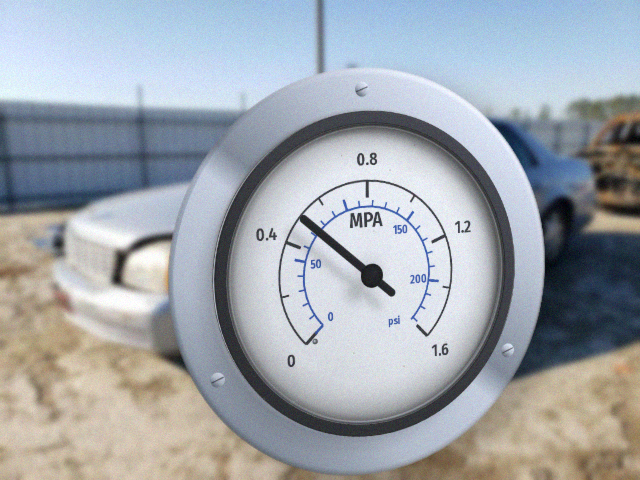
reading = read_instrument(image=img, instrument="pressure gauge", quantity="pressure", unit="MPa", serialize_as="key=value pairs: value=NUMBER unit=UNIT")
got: value=0.5 unit=MPa
